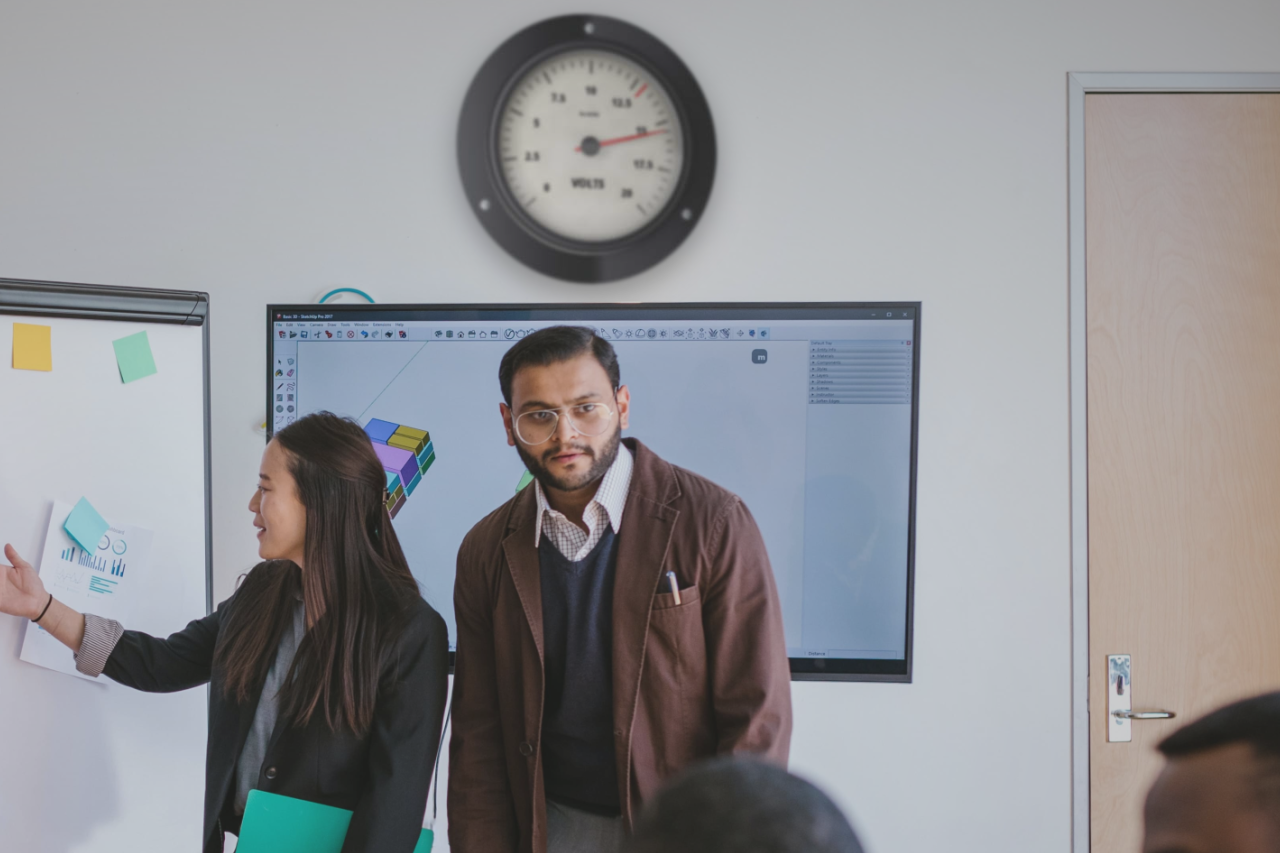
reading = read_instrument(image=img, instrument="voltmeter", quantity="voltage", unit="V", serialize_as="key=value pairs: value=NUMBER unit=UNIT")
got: value=15.5 unit=V
